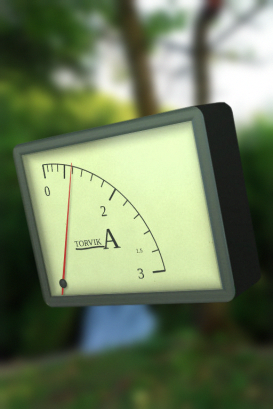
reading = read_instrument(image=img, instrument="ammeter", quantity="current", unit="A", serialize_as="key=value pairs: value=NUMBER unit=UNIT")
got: value=1.2 unit=A
